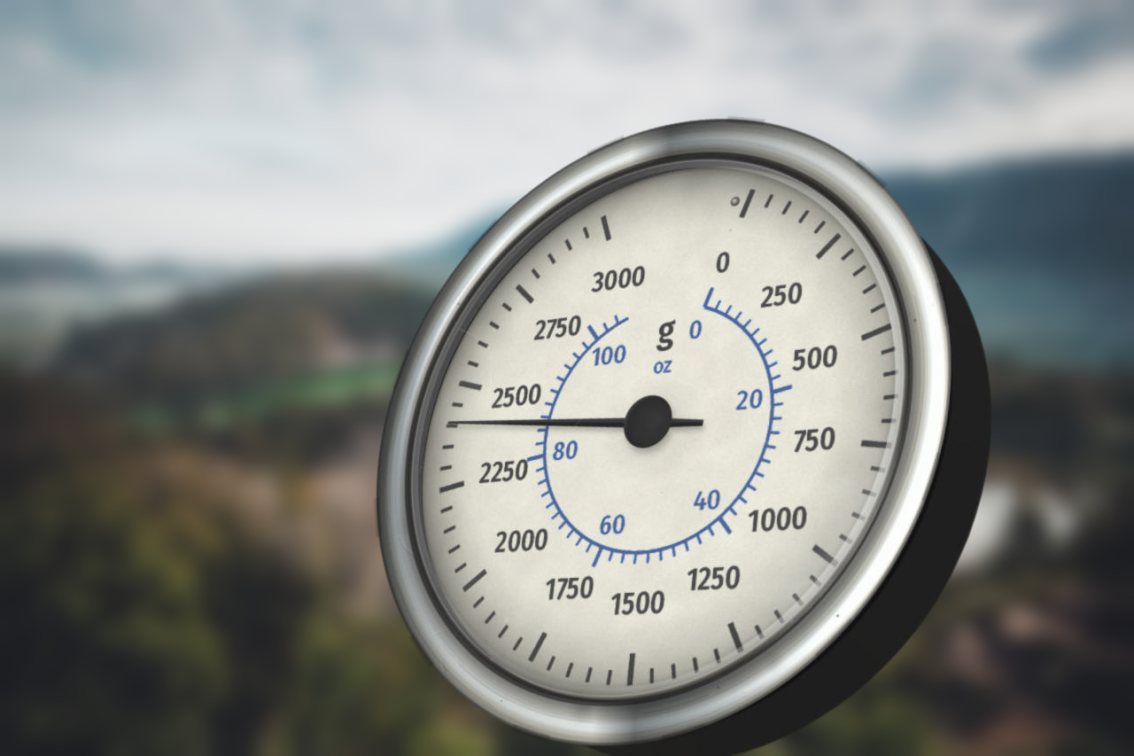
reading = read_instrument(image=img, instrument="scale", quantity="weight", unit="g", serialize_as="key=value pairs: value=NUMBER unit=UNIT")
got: value=2400 unit=g
